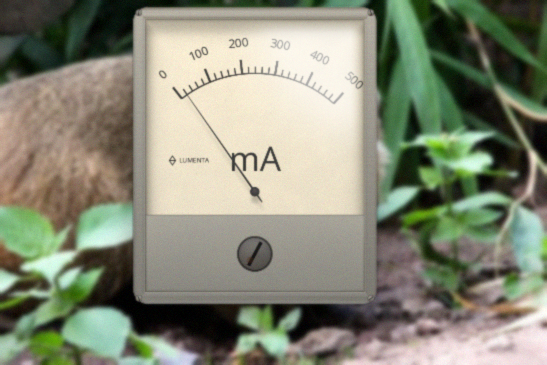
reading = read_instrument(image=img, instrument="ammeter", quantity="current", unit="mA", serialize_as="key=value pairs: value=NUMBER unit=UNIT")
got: value=20 unit=mA
